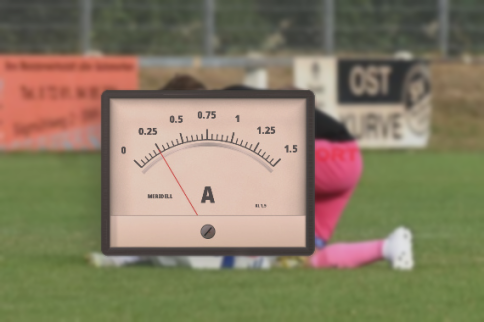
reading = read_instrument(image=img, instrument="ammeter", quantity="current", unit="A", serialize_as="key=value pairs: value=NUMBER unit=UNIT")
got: value=0.25 unit=A
